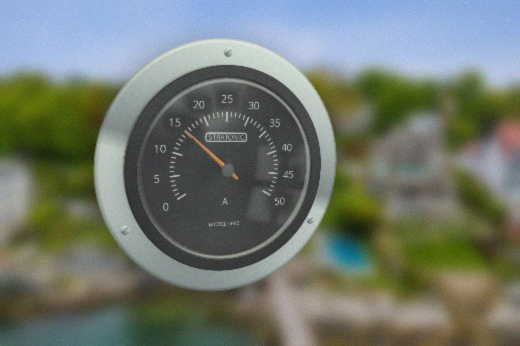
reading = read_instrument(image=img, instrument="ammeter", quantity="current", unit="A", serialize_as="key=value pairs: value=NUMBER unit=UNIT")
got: value=15 unit=A
